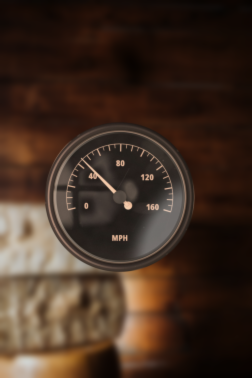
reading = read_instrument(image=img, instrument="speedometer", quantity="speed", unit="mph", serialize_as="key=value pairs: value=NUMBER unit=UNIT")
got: value=45 unit=mph
